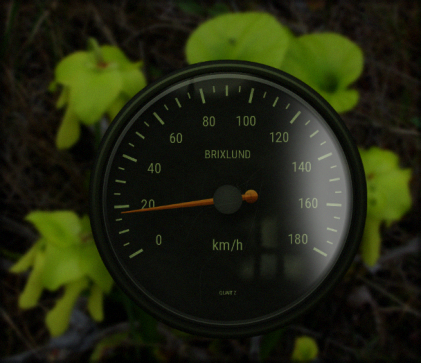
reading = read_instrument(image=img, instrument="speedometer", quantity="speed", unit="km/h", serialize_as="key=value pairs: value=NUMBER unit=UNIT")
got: value=17.5 unit=km/h
